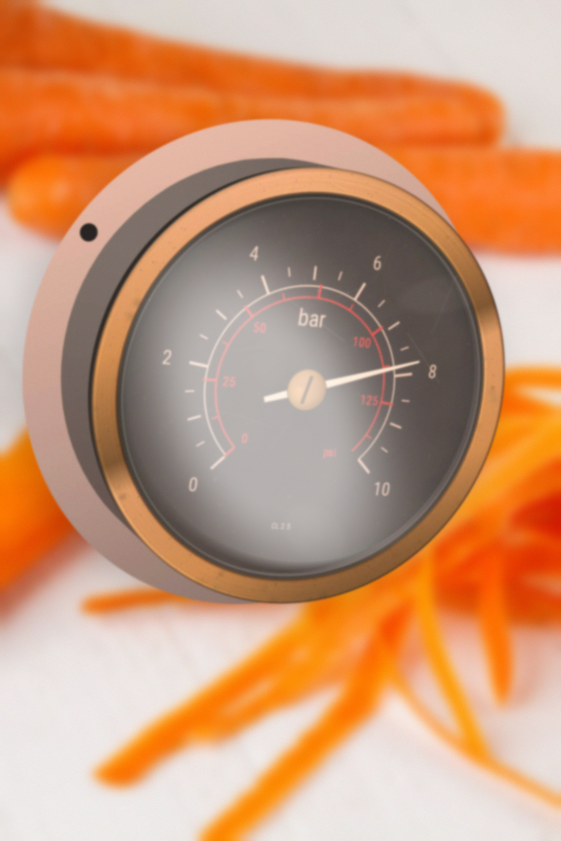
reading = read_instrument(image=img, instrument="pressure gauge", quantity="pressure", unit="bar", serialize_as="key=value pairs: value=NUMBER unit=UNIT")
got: value=7.75 unit=bar
